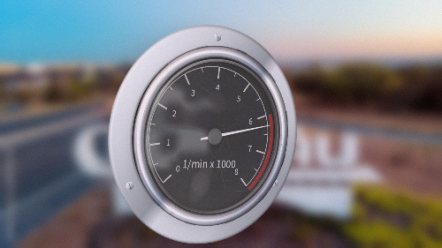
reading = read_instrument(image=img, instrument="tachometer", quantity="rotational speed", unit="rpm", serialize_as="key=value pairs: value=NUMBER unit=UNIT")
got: value=6250 unit=rpm
